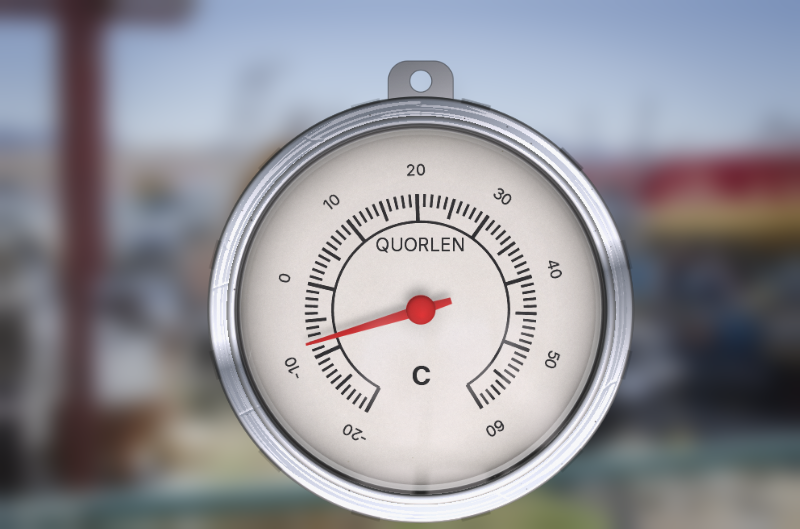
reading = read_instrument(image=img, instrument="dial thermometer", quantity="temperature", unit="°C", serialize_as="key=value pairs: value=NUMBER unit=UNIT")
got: value=-8 unit=°C
